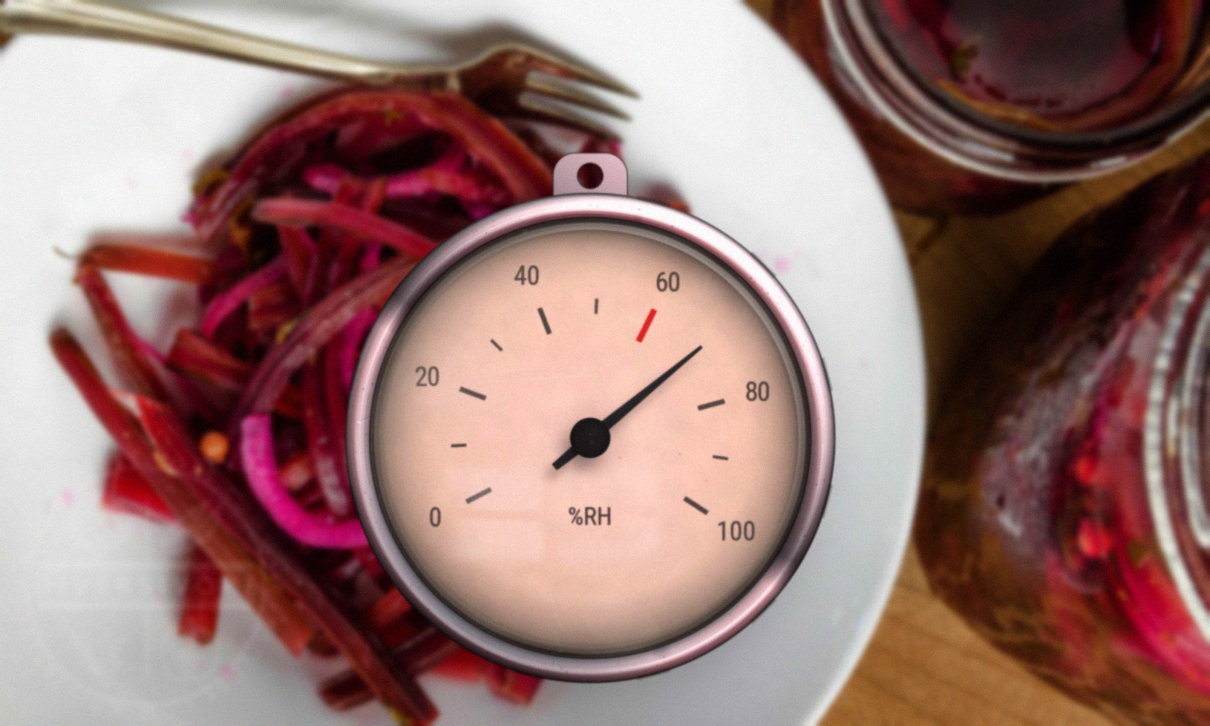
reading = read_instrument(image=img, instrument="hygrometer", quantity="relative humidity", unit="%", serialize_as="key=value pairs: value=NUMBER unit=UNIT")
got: value=70 unit=%
